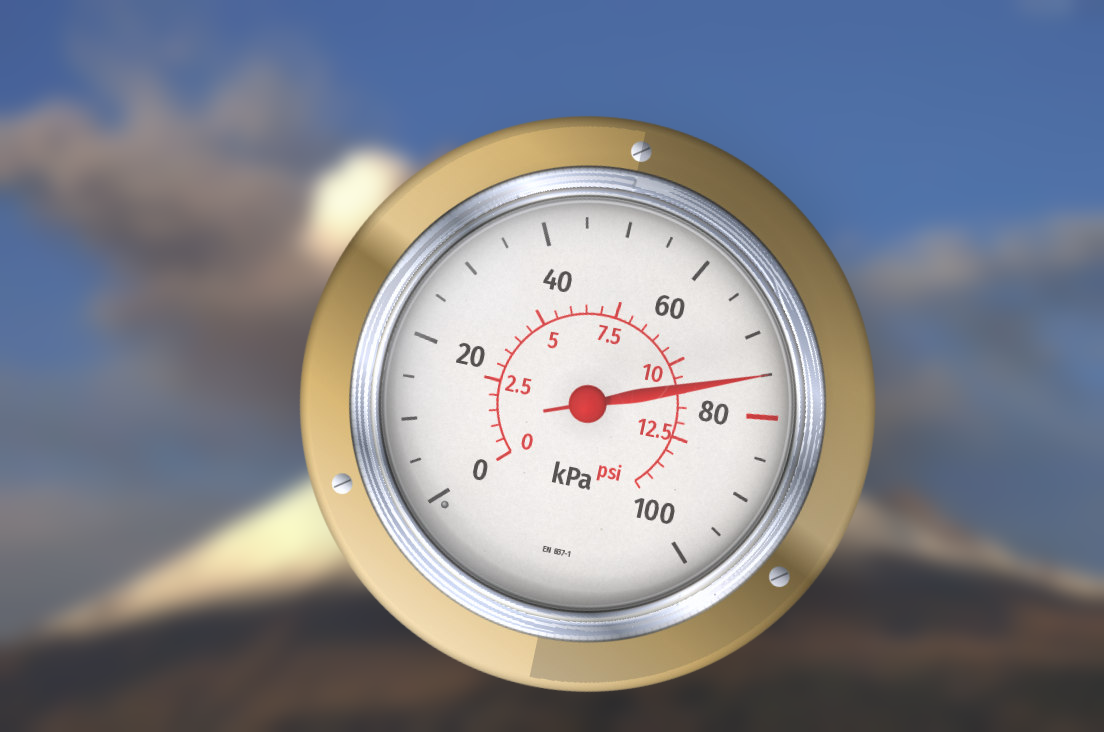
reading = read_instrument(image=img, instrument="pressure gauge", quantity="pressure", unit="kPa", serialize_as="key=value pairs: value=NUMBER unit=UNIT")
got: value=75 unit=kPa
